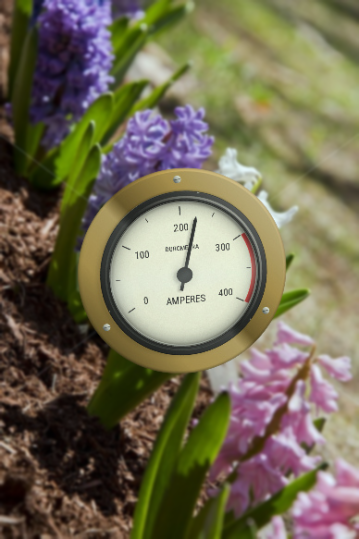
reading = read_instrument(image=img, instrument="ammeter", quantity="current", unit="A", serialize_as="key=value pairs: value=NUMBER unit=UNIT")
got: value=225 unit=A
